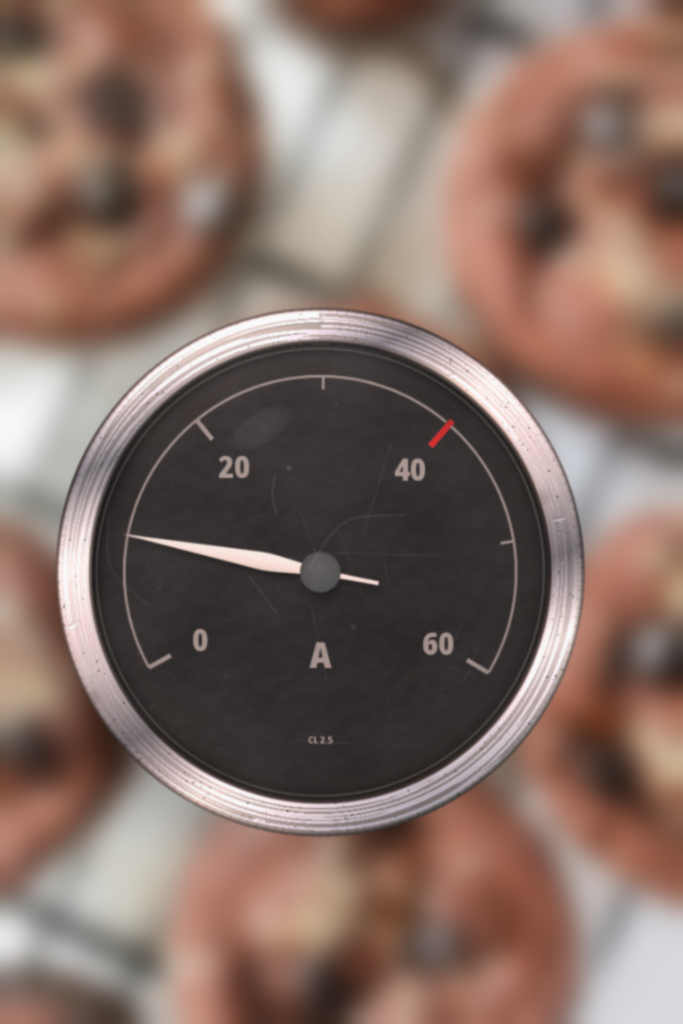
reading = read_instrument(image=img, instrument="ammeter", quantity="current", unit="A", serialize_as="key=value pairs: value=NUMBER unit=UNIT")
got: value=10 unit=A
